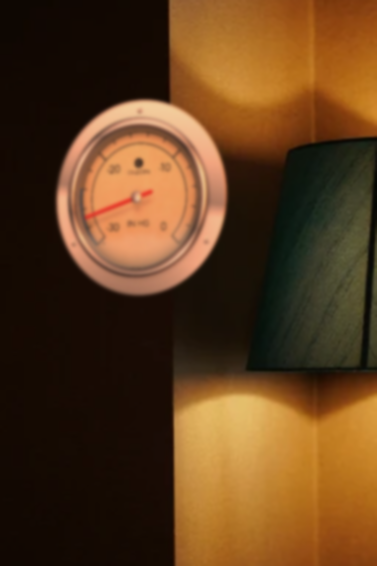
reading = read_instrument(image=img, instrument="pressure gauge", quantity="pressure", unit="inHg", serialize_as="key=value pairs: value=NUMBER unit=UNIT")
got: value=-27 unit=inHg
